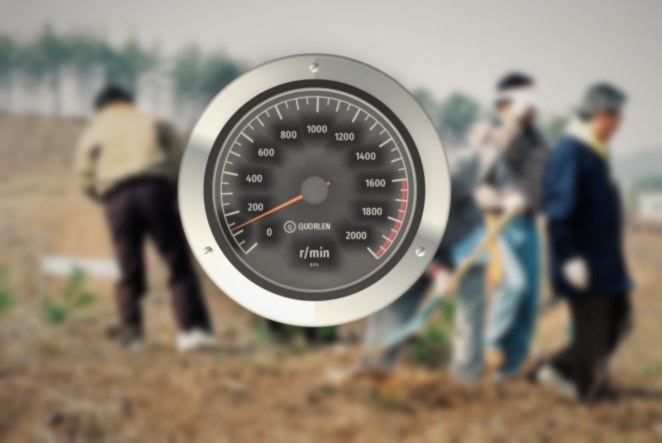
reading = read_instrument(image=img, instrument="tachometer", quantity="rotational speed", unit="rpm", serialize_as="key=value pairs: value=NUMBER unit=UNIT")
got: value=125 unit=rpm
